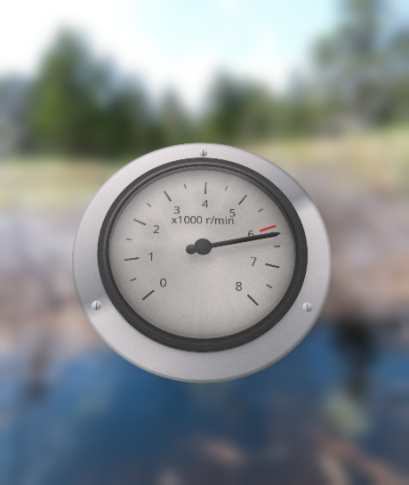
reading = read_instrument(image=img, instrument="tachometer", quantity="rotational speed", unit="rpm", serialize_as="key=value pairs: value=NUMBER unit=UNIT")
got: value=6250 unit=rpm
